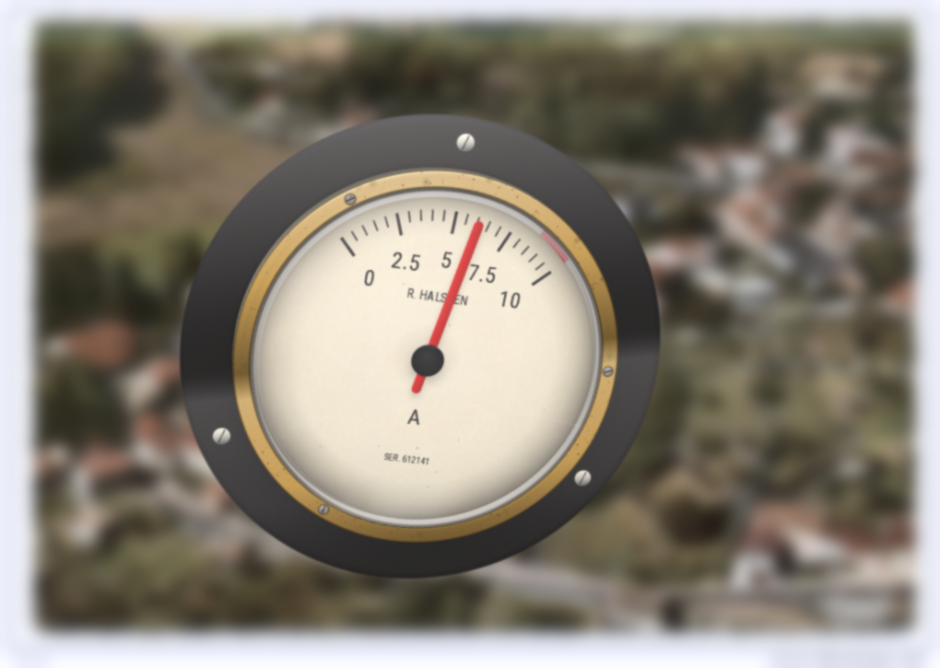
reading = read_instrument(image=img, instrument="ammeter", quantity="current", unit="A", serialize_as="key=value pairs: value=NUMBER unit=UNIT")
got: value=6 unit=A
